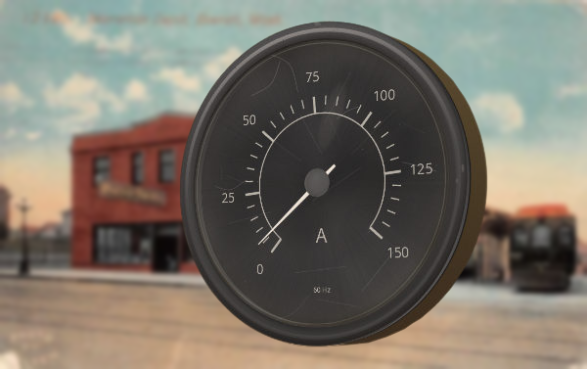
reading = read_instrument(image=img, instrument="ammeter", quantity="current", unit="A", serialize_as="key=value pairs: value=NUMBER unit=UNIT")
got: value=5 unit=A
